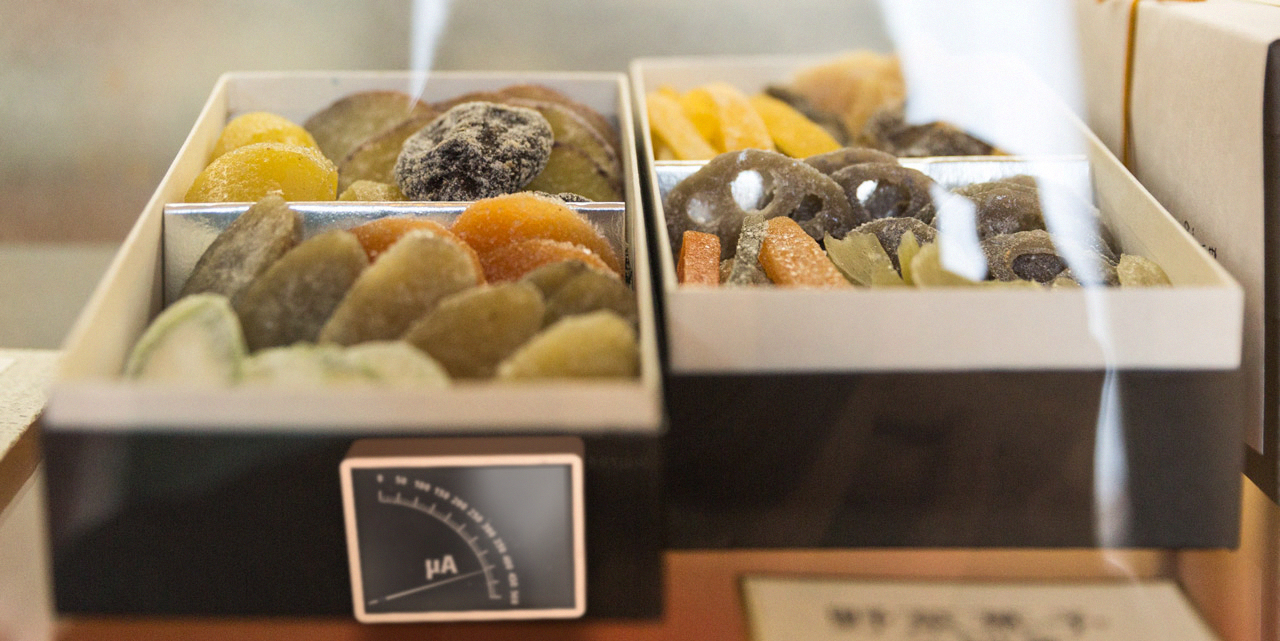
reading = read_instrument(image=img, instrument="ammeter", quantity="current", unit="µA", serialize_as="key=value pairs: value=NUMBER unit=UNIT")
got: value=400 unit=µA
